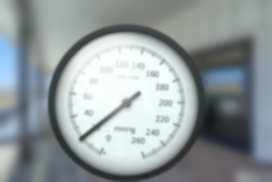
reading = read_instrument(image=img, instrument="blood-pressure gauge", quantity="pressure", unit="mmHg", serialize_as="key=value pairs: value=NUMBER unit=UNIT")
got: value=20 unit=mmHg
